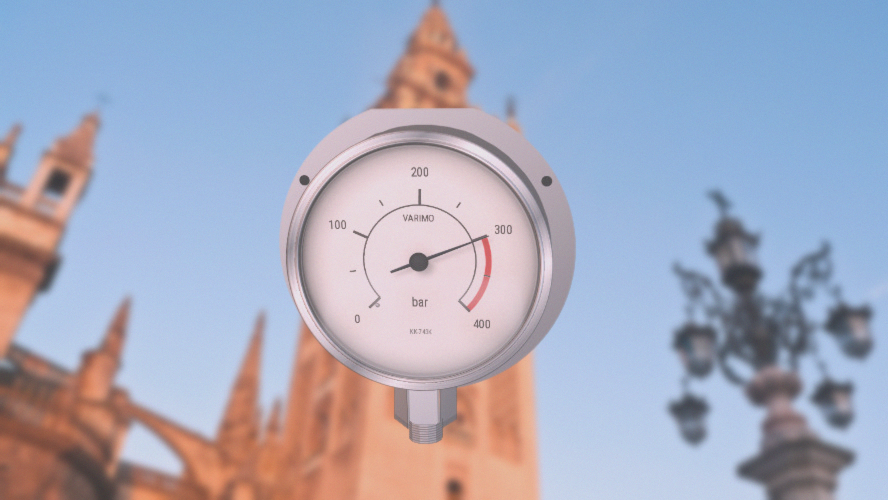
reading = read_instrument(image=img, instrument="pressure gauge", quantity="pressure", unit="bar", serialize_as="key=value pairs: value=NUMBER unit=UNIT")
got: value=300 unit=bar
